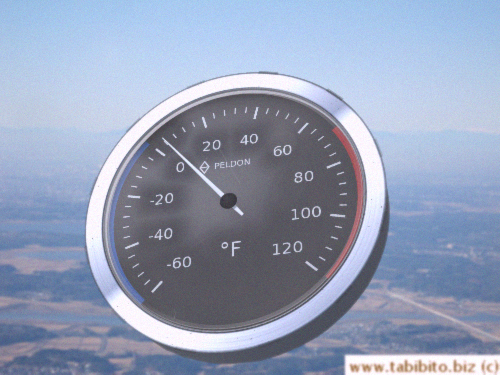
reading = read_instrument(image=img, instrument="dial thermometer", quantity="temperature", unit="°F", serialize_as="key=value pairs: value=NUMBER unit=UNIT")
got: value=4 unit=°F
